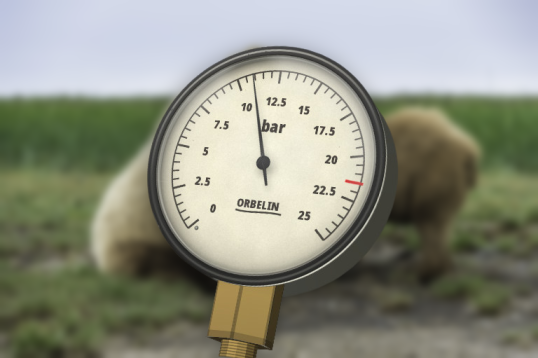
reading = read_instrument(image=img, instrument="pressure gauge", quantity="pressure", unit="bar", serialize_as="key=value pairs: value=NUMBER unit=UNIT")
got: value=11 unit=bar
